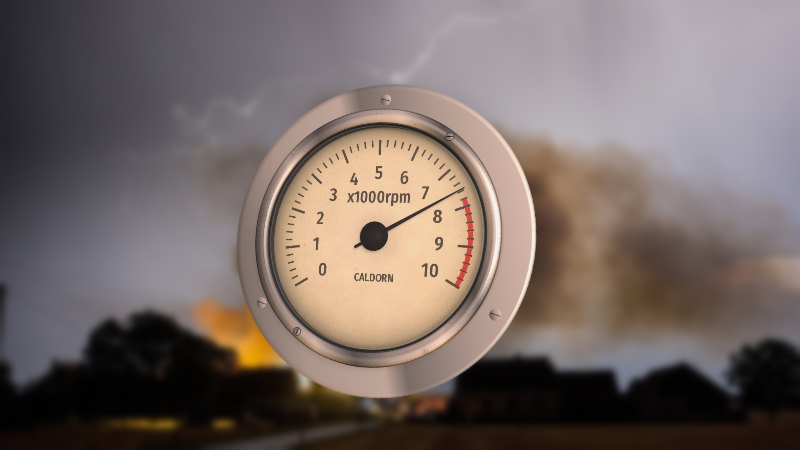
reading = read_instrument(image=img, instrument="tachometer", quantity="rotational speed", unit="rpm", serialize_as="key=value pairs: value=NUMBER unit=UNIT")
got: value=7600 unit=rpm
